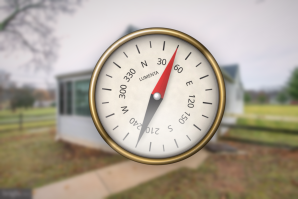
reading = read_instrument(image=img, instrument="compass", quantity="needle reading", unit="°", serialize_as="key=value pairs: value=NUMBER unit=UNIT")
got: value=45 unit=°
